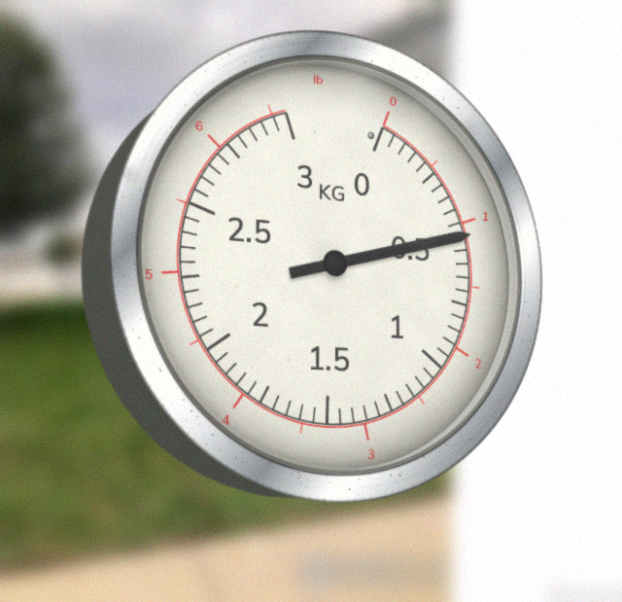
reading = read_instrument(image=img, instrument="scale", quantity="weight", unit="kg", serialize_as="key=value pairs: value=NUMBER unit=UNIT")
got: value=0.5 unit=kg
